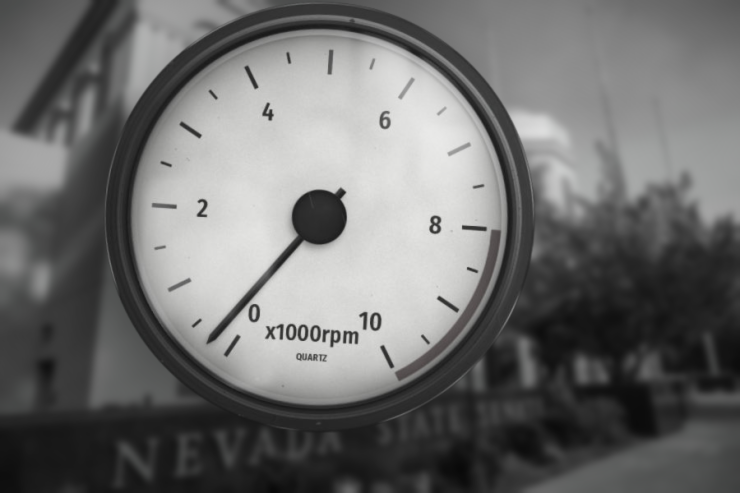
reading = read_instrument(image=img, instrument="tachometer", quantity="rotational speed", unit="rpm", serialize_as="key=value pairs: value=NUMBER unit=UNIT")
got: value=250 unit=rpm
